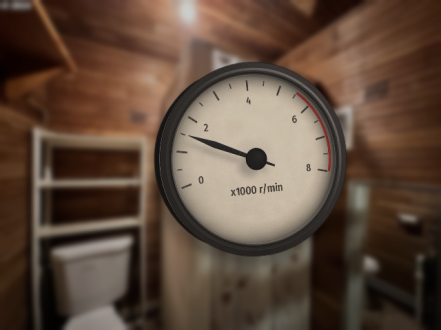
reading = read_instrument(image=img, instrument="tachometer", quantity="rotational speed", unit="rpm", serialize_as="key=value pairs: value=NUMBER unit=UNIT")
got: value=1500 unit=rpm
